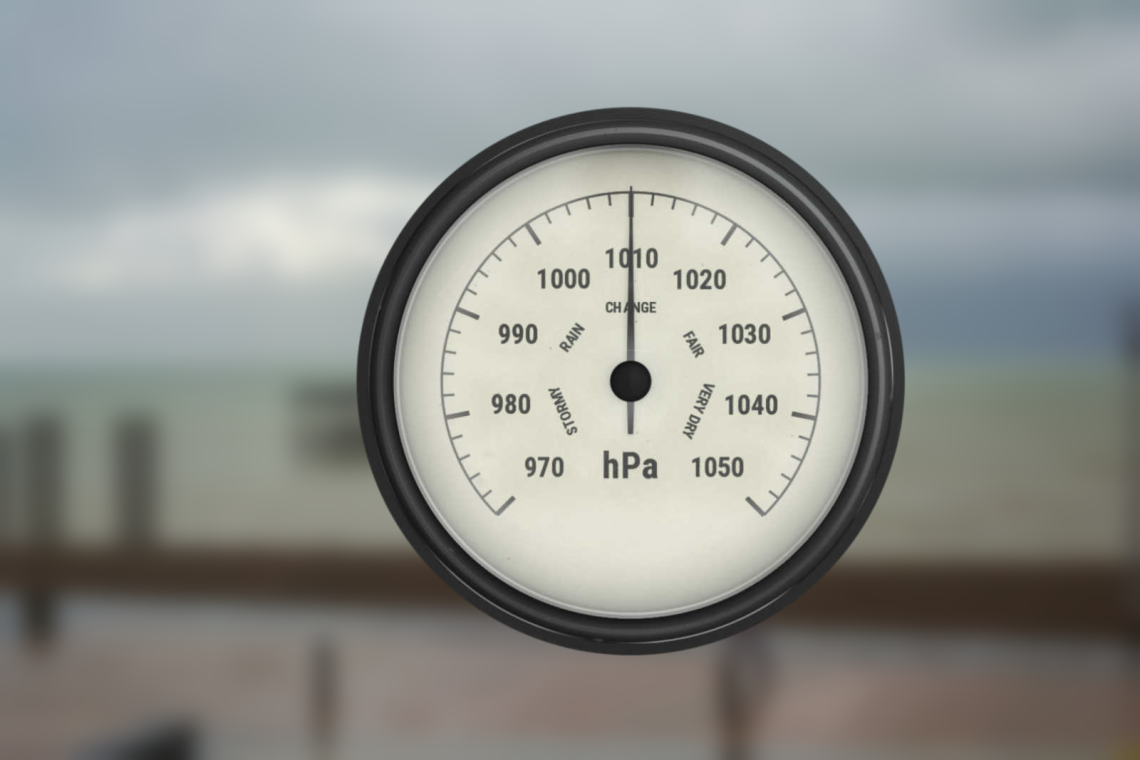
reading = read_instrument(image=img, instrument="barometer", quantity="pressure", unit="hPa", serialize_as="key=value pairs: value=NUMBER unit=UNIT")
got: value=1010 unit=hPa
